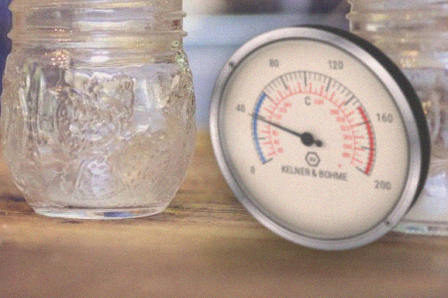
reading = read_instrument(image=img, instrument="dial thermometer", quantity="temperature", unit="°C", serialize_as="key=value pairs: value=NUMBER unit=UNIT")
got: value=40 unit=°C
